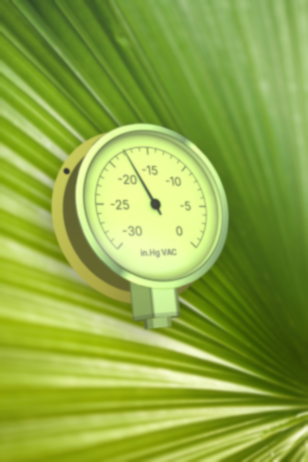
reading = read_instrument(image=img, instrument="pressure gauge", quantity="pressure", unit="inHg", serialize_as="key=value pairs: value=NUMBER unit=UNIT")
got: value=-18 unit=inHg
